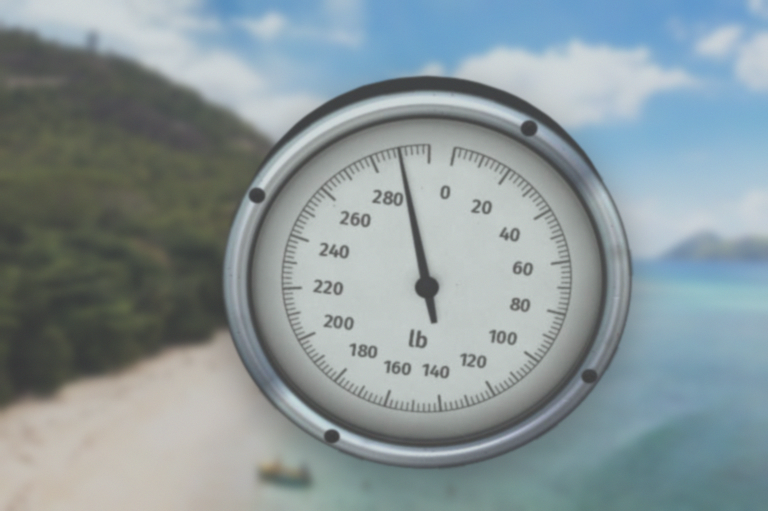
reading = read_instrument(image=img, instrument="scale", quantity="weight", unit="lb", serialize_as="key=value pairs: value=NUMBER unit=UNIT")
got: value=290 unit=lb
